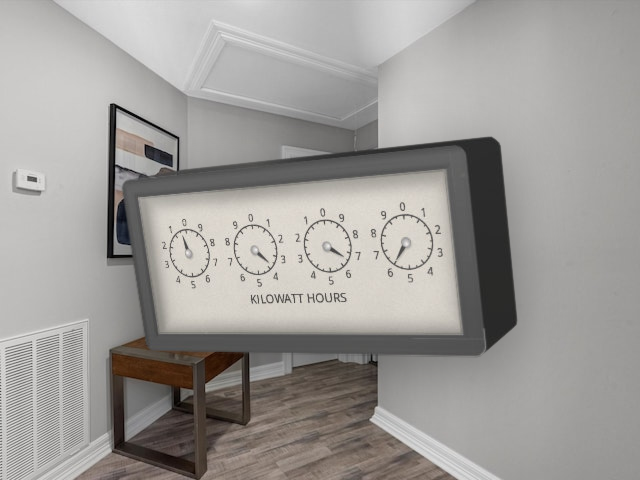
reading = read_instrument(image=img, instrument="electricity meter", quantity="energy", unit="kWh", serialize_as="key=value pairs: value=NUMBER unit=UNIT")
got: value=366 unit=kWh
